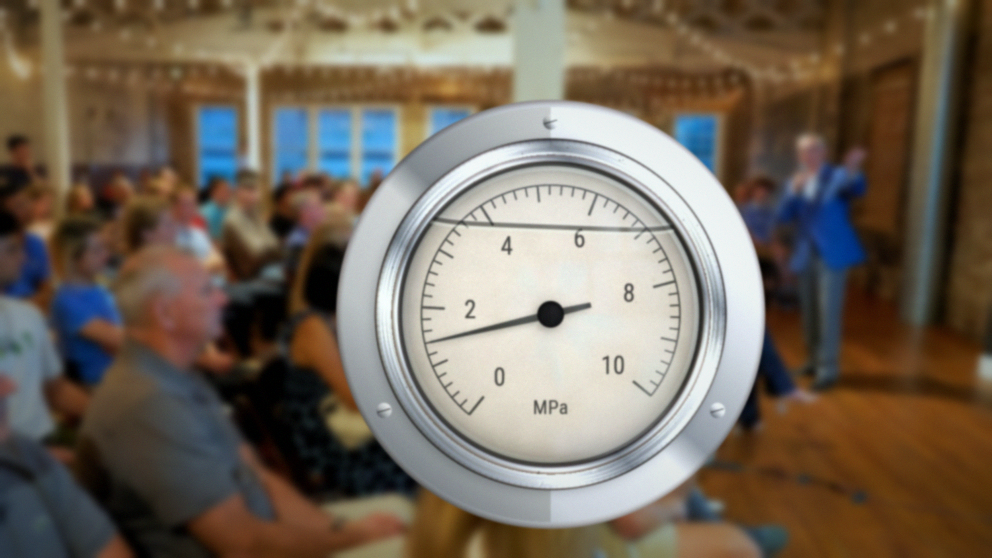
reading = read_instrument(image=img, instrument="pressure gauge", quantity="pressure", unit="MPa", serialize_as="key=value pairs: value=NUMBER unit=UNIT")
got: value=1.4 unit=MPa
